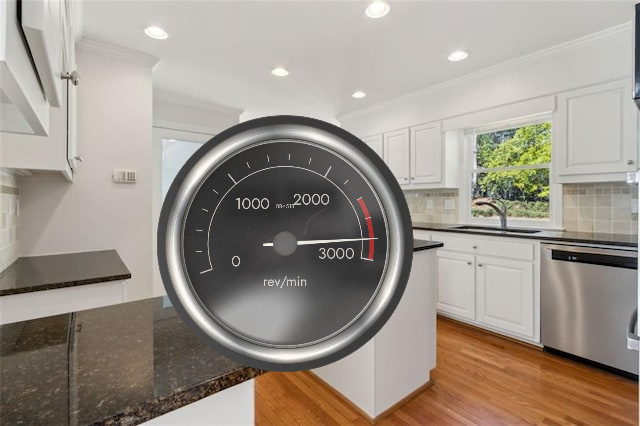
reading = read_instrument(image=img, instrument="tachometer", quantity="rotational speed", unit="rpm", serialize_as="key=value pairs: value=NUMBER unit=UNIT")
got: value=2800 unit=rpm
